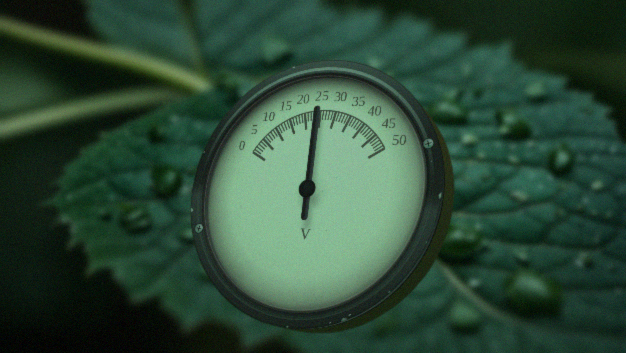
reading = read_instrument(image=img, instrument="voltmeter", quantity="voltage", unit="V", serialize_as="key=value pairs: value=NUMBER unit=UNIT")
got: value=25 unit=V
